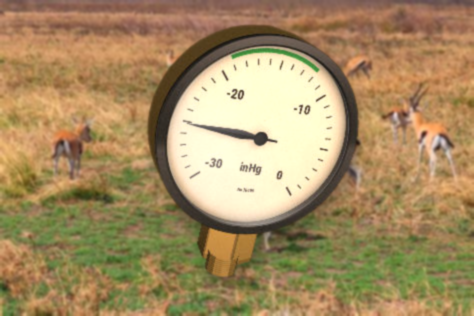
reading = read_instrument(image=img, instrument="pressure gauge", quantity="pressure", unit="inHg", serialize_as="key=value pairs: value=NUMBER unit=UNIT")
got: value=-25 unit=inHg
